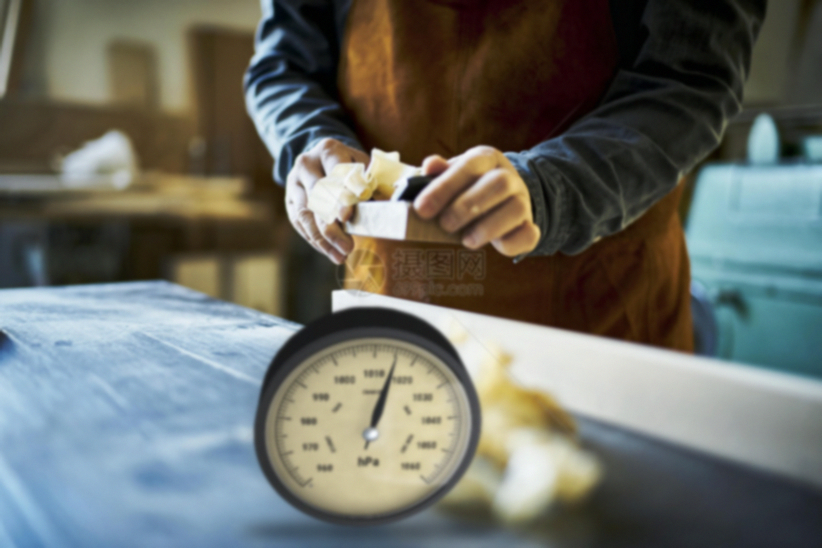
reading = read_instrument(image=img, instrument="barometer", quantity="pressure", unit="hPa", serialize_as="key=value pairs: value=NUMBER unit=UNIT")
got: value=1015 unit=hPa
